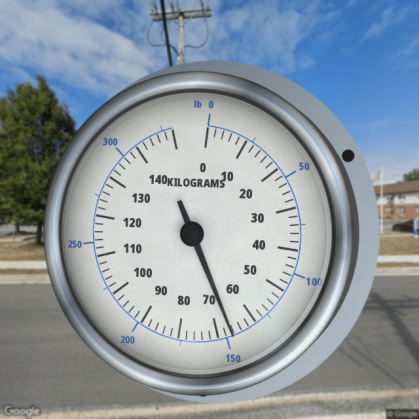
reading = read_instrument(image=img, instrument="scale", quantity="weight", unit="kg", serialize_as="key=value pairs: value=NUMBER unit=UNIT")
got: value=66 unit=kg
